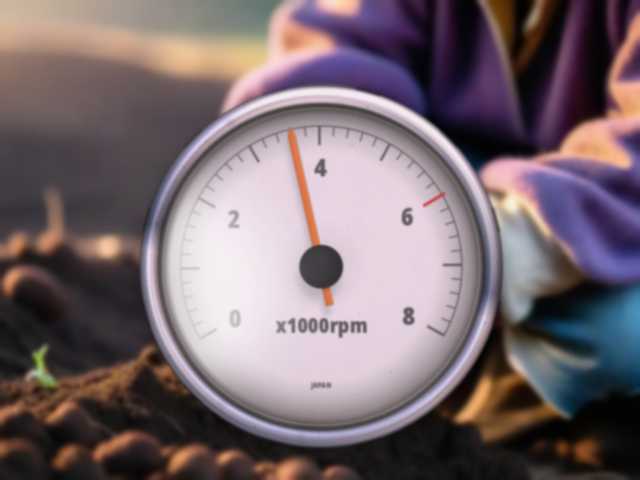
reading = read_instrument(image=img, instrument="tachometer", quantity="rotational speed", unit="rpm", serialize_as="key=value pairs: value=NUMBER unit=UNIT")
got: value=3600 unit=rpm
